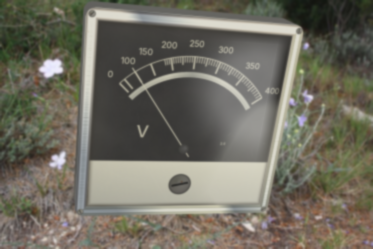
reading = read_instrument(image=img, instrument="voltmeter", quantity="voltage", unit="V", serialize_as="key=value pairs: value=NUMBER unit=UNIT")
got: value=100 unit=V
